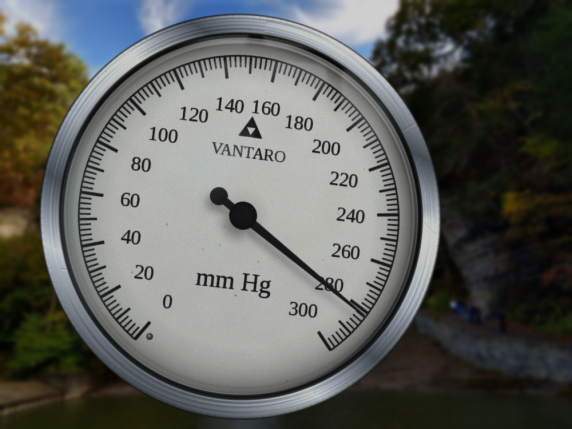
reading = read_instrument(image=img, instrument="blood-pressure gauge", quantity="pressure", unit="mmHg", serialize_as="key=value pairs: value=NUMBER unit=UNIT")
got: value=282 unit=mmHg
